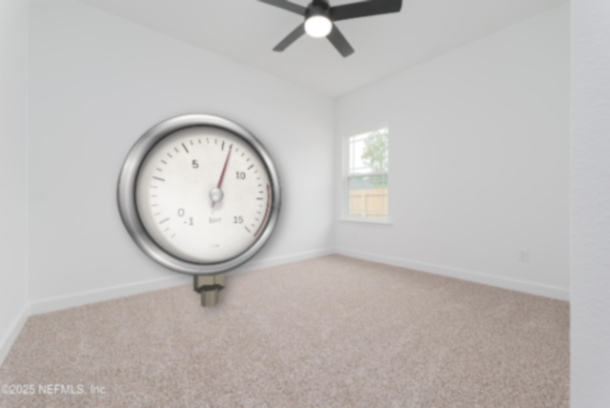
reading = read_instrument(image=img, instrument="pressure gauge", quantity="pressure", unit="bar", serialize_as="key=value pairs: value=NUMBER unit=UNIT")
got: value=8 unit=bar
